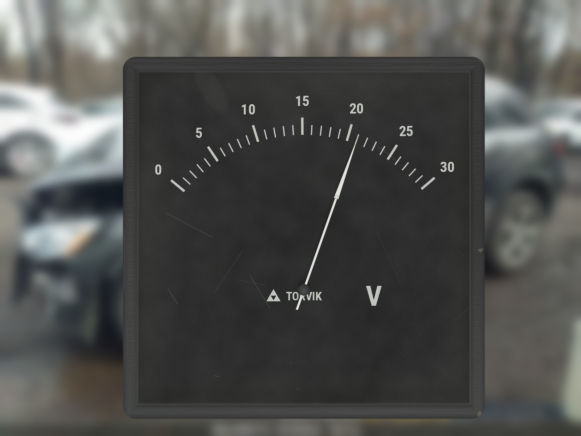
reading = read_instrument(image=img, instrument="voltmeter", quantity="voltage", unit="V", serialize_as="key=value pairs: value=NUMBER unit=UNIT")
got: value=21 unit=V
